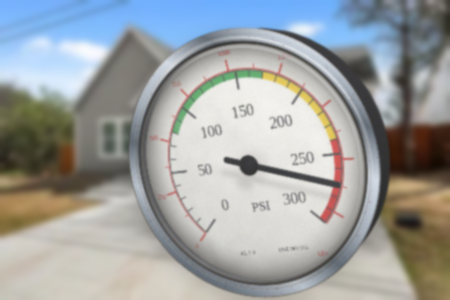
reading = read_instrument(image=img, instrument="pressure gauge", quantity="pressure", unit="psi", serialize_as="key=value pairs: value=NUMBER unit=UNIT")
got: value=270 unit=psi
